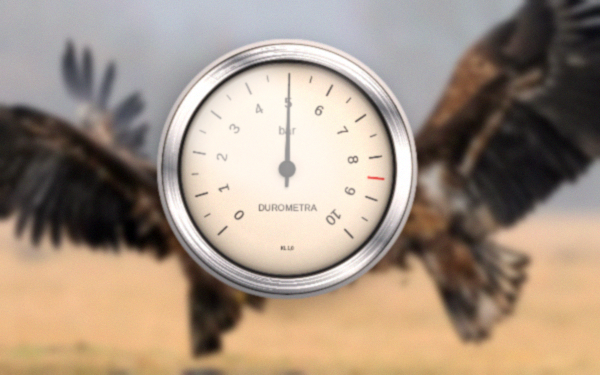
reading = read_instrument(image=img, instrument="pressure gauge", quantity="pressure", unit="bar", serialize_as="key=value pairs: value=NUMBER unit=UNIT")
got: value=5 unit=bar
